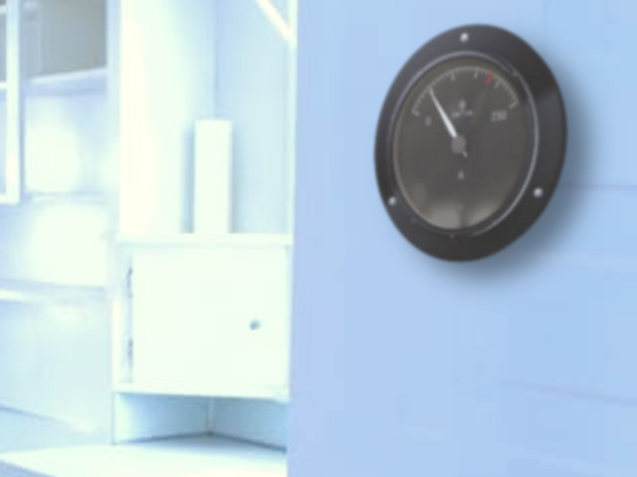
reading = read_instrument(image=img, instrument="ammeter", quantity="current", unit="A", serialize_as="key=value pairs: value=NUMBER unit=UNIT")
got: value=50 unit=A
